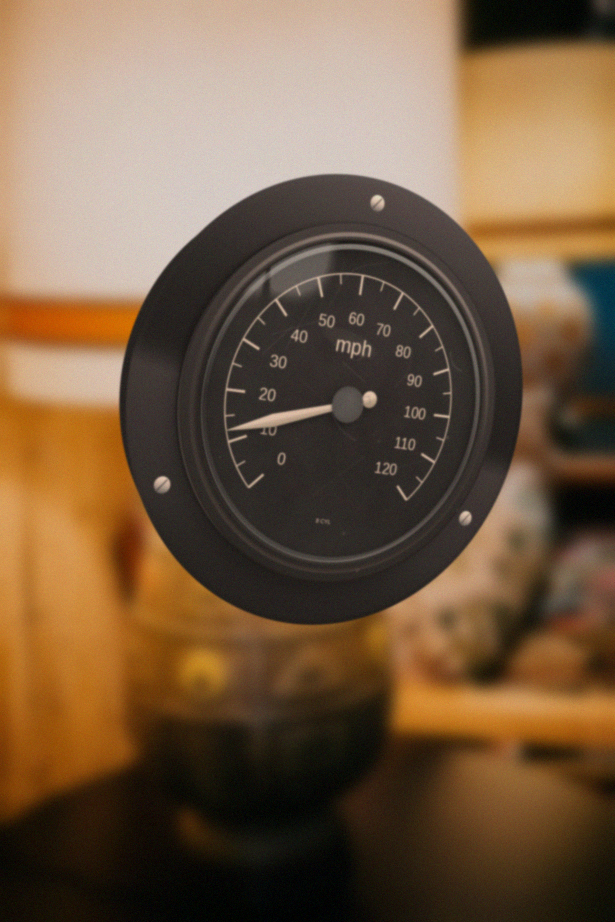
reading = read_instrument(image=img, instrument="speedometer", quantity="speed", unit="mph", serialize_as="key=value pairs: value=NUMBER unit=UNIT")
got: value=12.5 unit=mph
